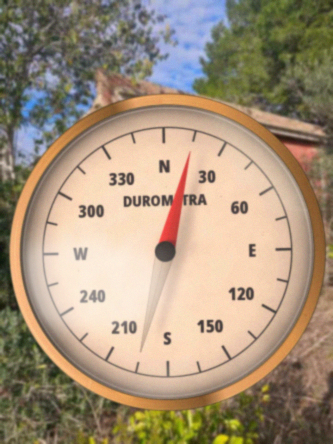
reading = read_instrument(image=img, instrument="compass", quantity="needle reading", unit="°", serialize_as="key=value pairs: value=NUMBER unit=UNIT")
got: value=15 unit=°
